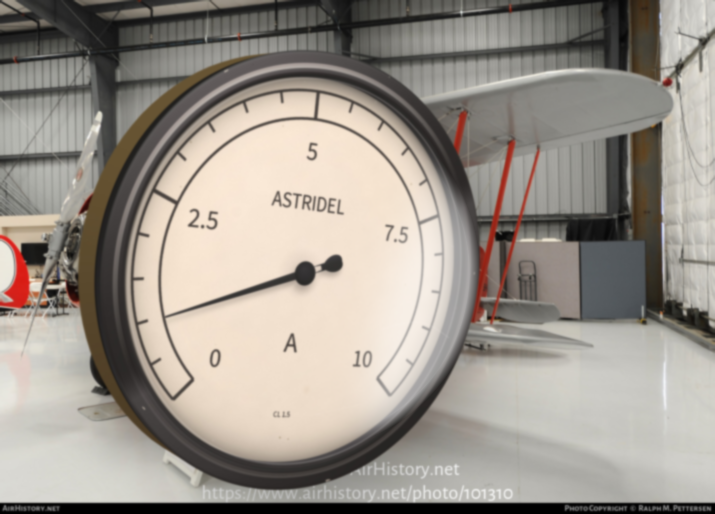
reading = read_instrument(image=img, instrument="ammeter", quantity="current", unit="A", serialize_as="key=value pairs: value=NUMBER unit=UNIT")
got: value=1 unit=A
